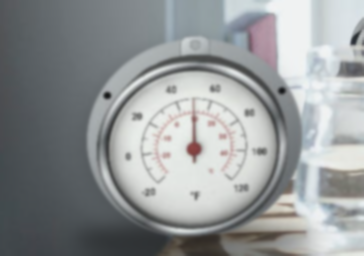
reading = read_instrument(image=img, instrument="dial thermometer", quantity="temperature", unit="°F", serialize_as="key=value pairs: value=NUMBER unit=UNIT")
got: value=50 unit=°F
